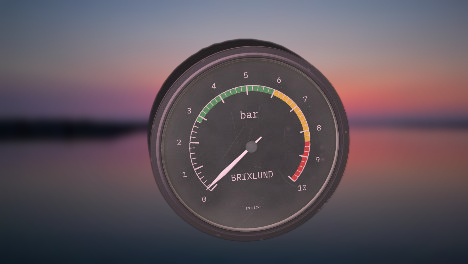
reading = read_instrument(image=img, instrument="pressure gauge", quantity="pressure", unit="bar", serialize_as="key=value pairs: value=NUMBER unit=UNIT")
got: value=0.2 unit=bar
